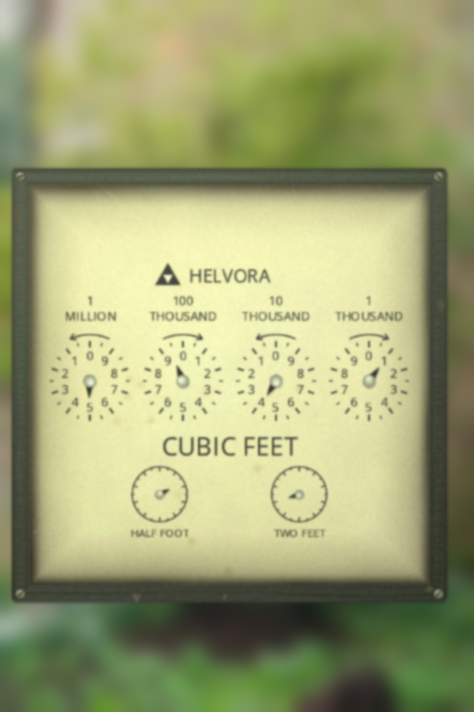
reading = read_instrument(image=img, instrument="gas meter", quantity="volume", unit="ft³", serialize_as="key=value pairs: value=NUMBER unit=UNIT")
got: value=494100 unit=ft³
